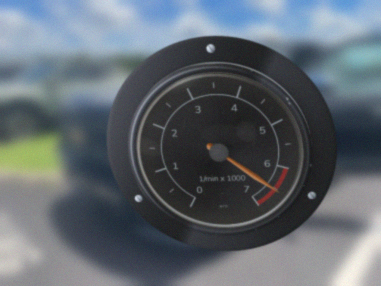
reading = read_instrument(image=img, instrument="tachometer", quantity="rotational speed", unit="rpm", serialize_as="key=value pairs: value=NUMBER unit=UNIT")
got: value=6500 unit=rpm
